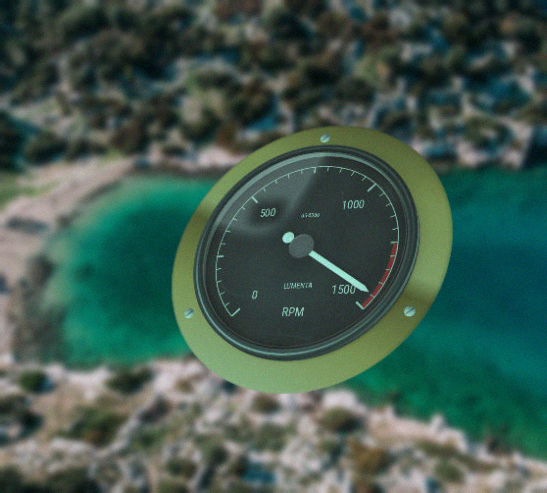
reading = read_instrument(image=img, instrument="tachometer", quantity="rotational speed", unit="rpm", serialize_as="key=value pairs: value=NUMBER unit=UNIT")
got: value=1450 unit=rpm
